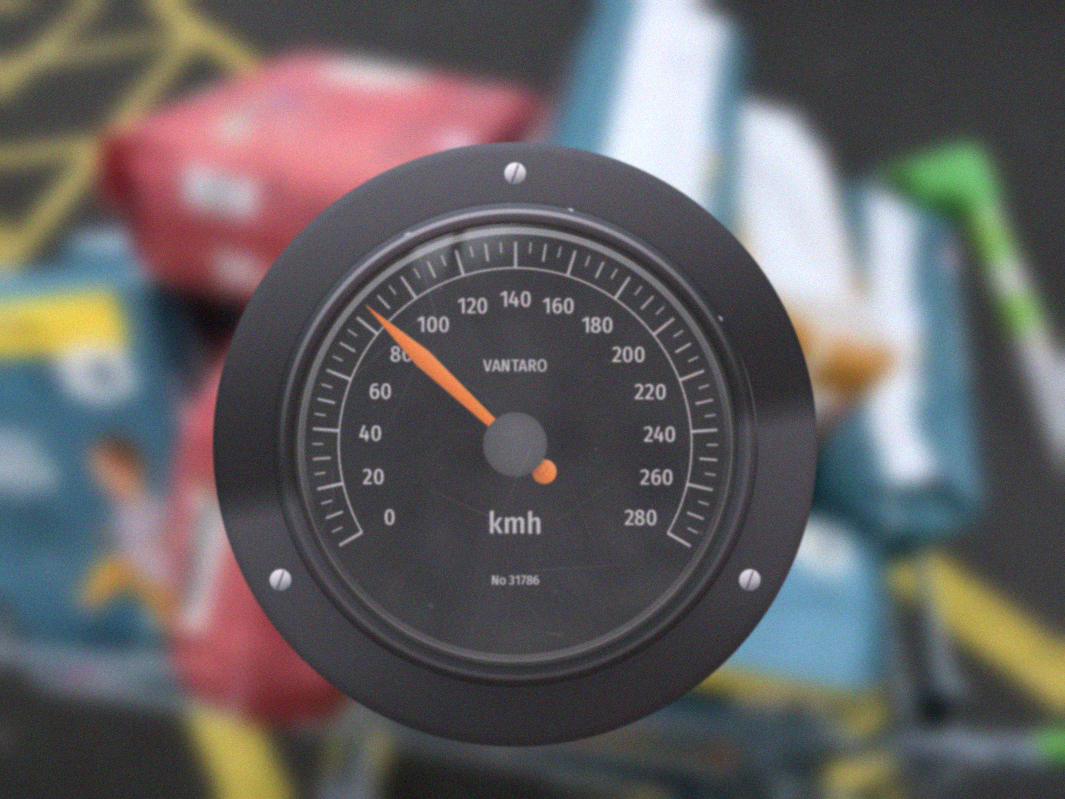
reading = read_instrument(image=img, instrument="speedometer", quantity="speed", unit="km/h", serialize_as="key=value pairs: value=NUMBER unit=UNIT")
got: value=85 unit=km/h
